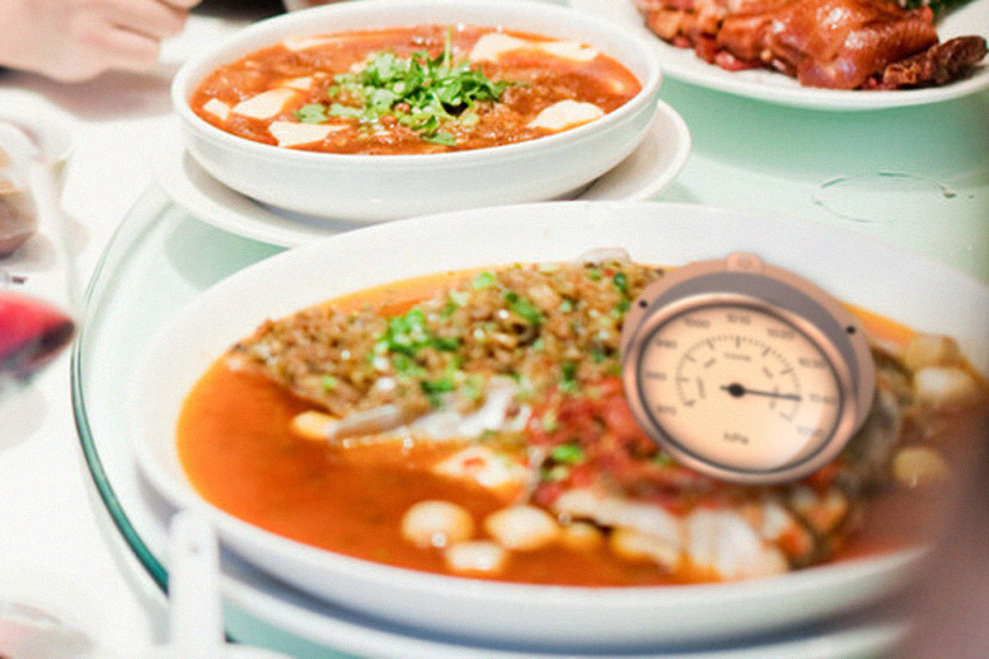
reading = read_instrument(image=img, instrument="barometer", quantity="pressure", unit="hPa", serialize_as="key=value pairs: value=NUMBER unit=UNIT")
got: value=1040 unit=hPa
